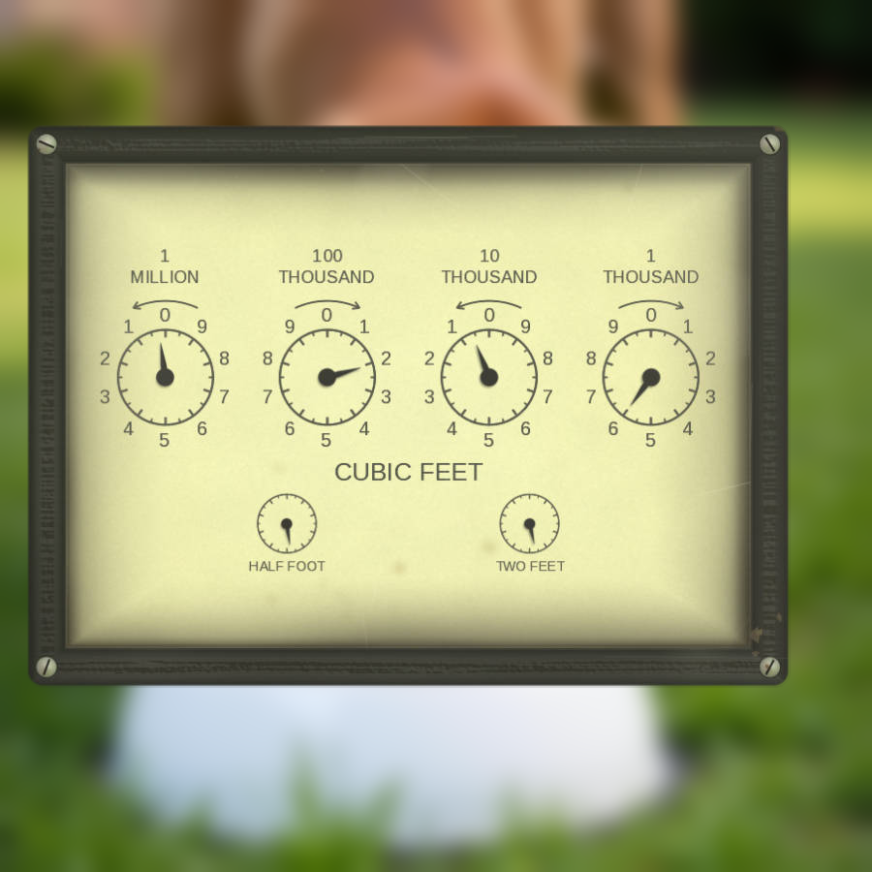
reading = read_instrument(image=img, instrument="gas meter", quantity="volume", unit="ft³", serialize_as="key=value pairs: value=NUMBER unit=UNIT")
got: value=20600 unit=ft³
